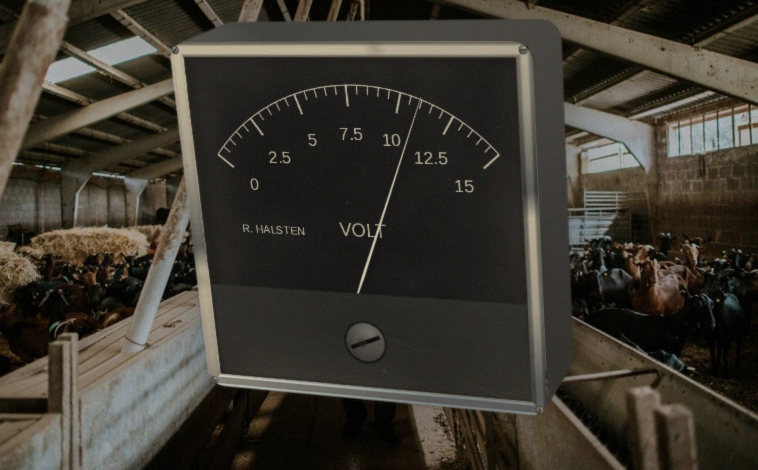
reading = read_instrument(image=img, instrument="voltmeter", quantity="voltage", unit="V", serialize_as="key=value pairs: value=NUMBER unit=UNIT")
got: value=11 unit=V
